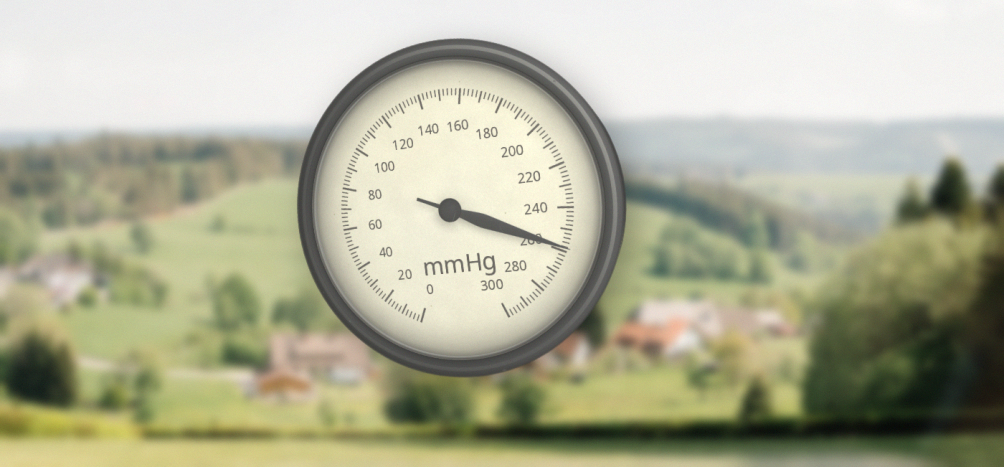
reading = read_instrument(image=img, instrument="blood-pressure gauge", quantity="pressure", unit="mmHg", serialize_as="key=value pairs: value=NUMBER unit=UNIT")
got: value=258 unit=mmHg
